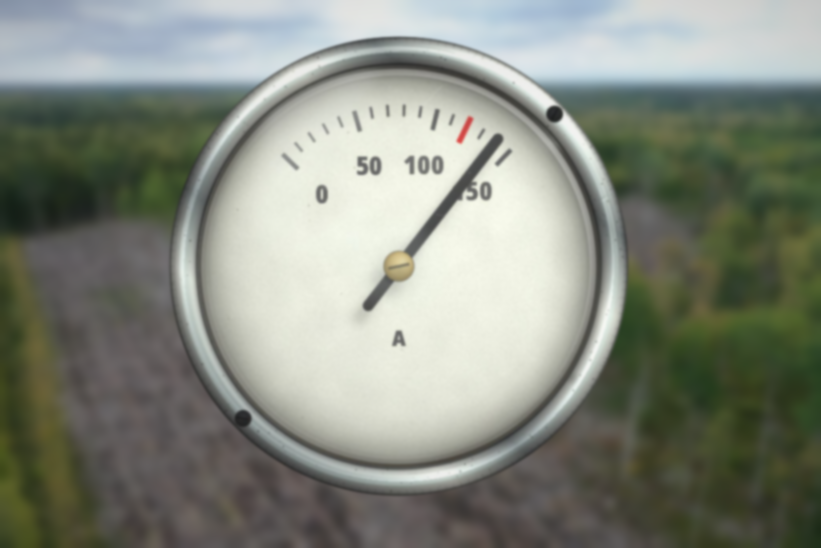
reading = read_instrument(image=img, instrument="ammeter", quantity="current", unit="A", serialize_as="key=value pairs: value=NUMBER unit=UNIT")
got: value=140 unit=A
